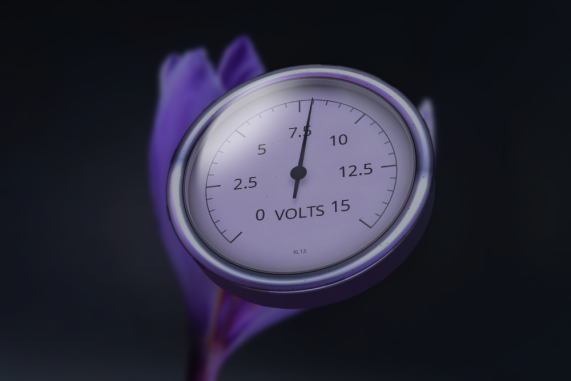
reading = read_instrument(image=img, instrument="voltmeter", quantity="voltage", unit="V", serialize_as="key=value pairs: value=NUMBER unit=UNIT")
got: value=8 unit=V
